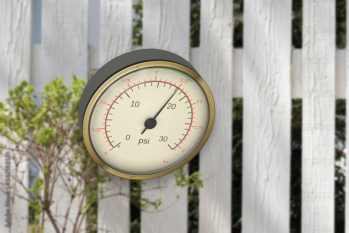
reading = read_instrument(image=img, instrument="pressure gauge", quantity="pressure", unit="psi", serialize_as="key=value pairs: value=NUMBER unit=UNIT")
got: value=18 unit=psi
